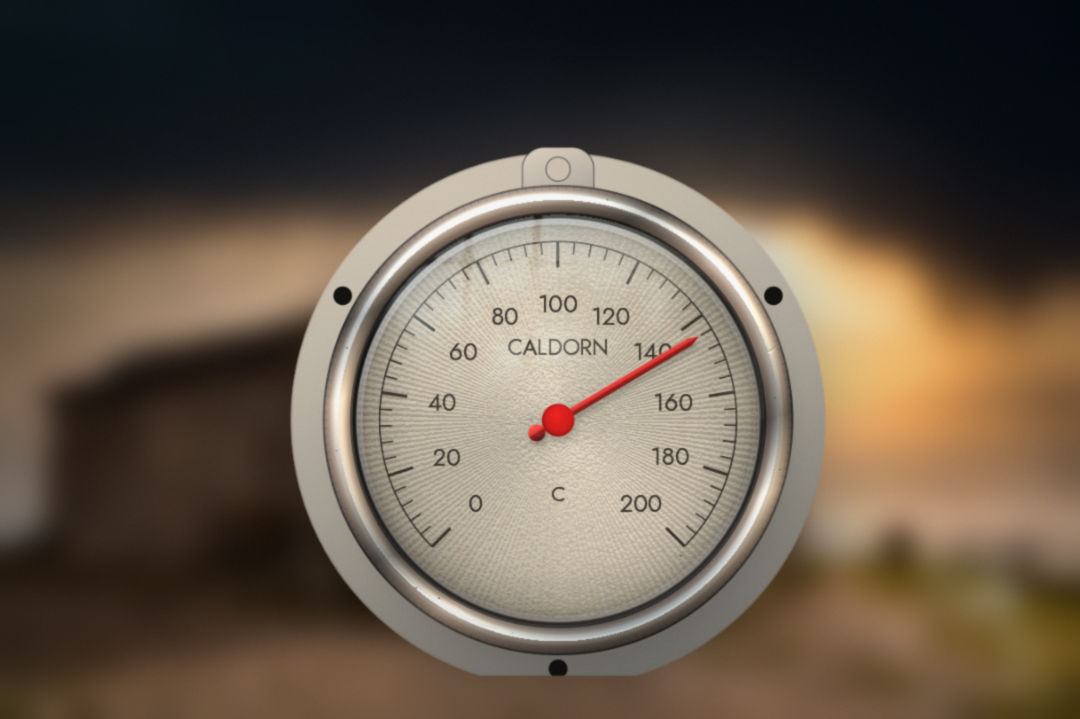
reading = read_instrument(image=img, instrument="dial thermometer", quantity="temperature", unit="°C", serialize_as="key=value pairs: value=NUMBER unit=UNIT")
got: value=144 unit=°C
